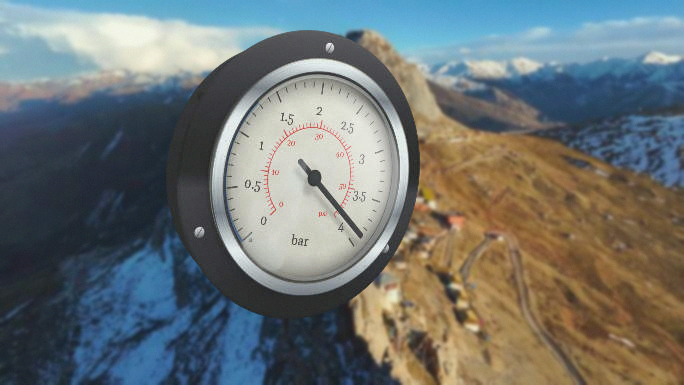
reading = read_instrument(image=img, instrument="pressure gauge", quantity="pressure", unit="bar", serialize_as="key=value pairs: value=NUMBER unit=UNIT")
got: value=3.9 unit=bar
